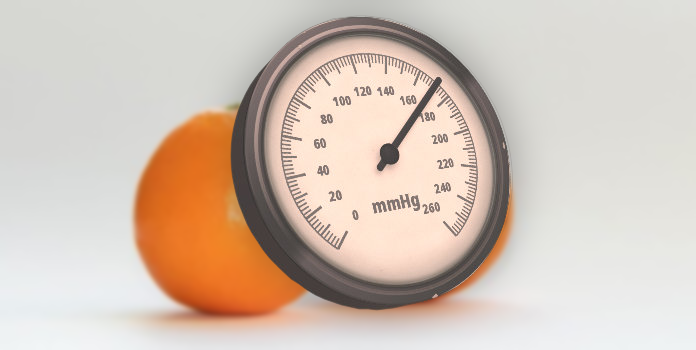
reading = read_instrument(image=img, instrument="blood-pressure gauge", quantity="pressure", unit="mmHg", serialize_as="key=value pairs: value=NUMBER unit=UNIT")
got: value=170 unit=mmHg
